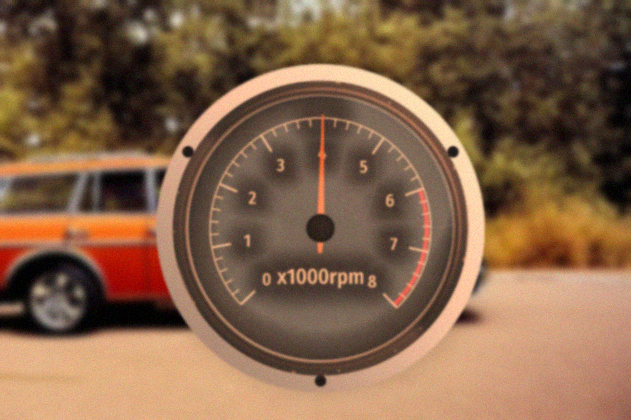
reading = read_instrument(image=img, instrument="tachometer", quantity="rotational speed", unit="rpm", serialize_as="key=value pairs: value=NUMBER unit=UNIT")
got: value=4000 unit=rpm
